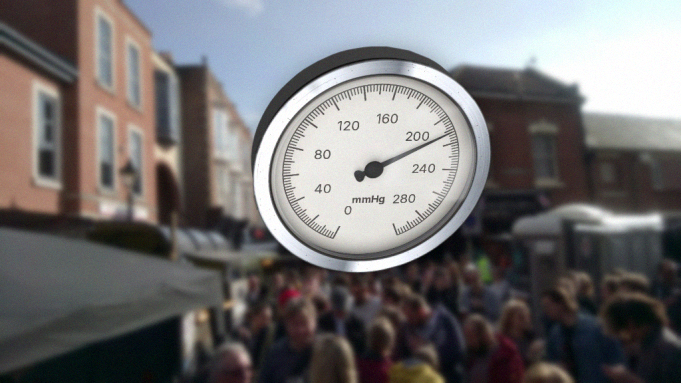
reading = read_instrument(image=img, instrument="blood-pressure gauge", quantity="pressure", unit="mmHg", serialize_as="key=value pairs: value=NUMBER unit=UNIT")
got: value=210 unit=mmHg
